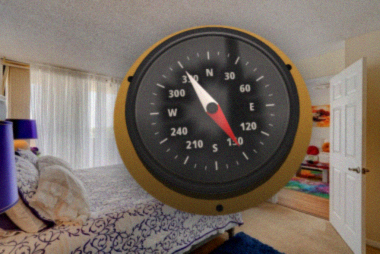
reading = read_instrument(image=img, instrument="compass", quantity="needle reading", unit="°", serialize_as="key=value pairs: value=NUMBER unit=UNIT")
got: value=150 unit=°
